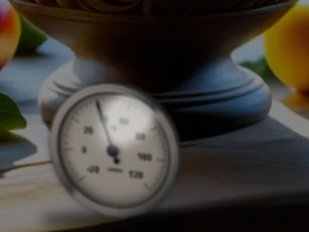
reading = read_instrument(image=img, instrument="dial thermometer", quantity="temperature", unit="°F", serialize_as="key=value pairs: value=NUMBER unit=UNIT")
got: value=40 unit=°F
